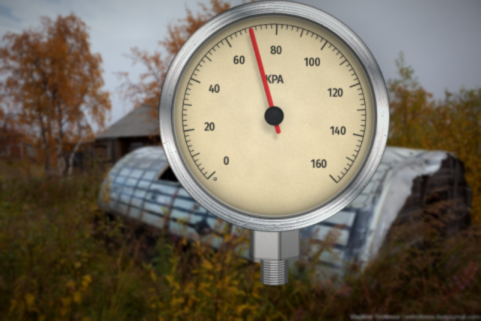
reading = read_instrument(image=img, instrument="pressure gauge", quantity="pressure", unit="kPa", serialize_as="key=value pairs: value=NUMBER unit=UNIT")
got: value=70 unit=kPa
